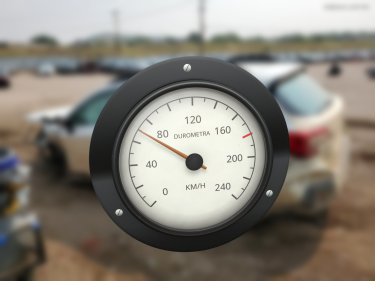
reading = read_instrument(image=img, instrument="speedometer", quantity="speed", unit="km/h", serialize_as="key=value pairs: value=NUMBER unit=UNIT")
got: value=70 unit=km/h
